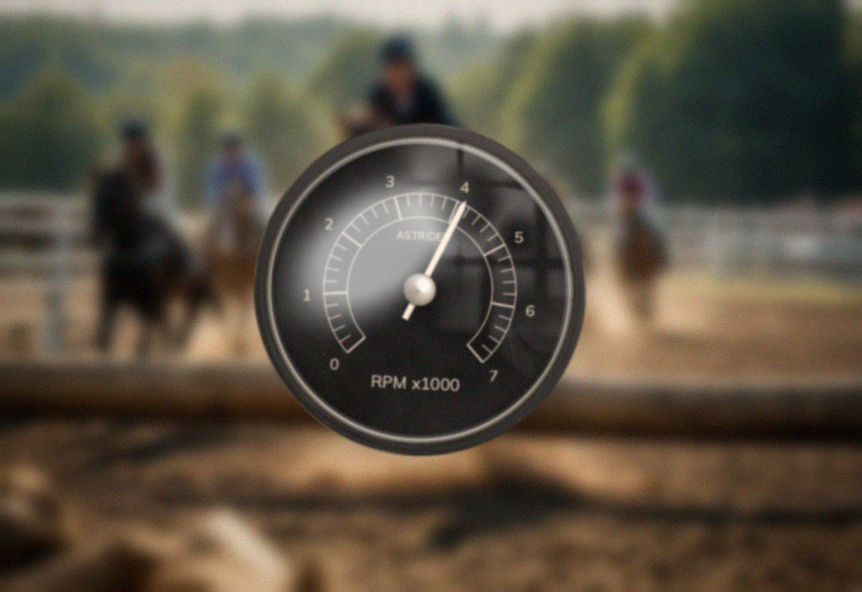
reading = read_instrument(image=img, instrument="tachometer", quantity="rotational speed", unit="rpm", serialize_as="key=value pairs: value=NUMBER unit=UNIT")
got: value=4100 unit=rpm
